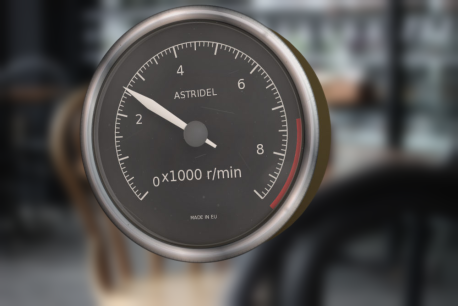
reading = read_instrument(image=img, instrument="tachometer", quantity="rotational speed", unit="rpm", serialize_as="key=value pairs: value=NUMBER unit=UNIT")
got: value=2600 unit=rpm
